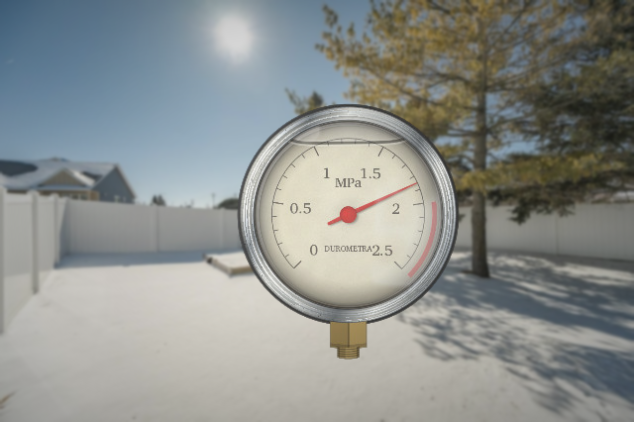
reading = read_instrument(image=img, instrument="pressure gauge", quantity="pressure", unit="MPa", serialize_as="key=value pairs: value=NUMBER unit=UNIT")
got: value=1.85 unit=MPa
